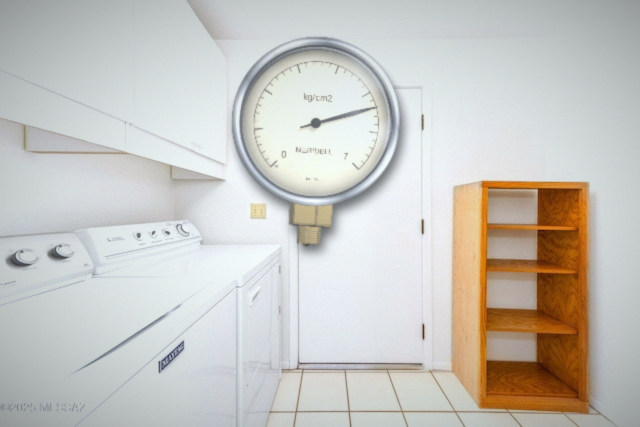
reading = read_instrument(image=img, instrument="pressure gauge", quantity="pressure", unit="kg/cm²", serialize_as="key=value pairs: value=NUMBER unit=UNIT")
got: value=5.4 unit=kg/cm²
